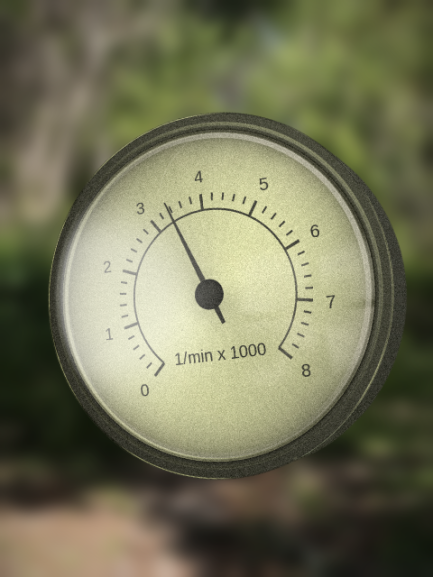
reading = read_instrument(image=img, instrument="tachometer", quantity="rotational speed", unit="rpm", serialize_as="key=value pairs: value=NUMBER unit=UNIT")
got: value=3400 unit=rpm
